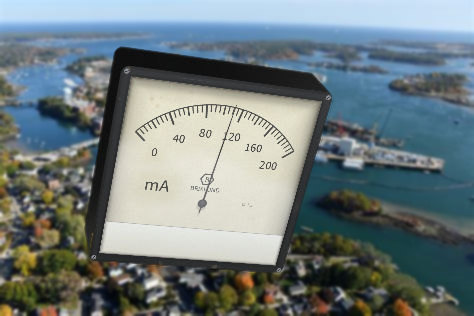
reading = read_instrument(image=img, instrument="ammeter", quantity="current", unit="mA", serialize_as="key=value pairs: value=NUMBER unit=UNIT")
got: value=110 unit=mA
